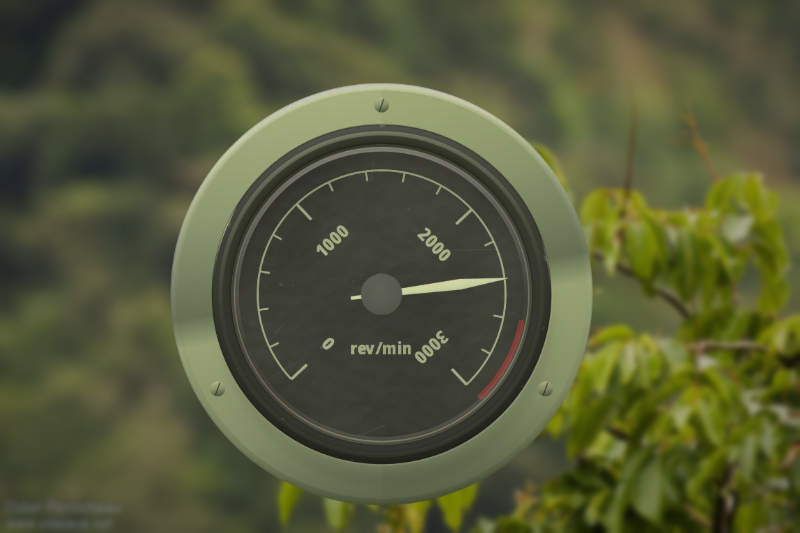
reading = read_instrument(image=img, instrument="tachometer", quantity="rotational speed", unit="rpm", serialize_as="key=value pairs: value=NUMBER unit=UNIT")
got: value=2400 unit=rpm
